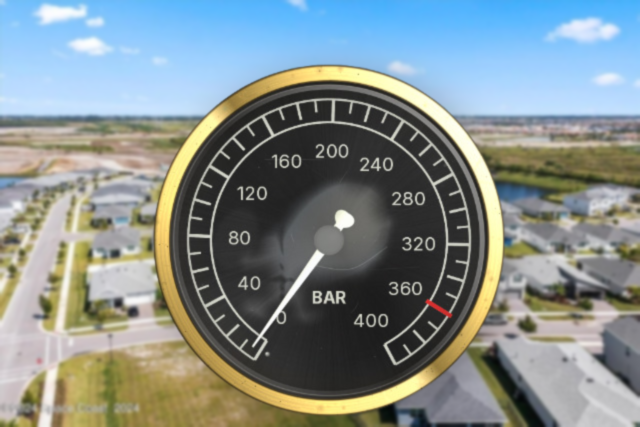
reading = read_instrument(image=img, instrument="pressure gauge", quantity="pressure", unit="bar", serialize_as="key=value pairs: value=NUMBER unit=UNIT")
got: value=5 unit=bar
